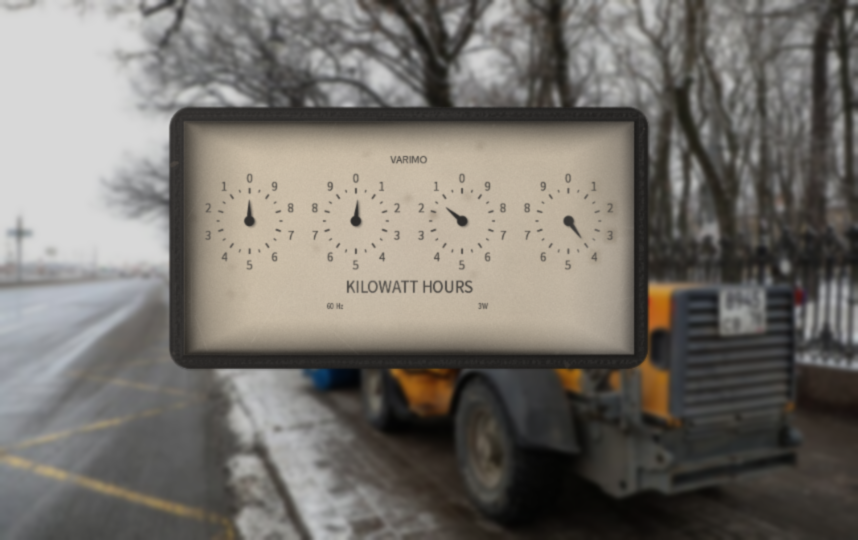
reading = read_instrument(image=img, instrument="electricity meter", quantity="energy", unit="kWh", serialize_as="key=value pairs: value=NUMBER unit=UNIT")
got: value=14 unit=kWh
